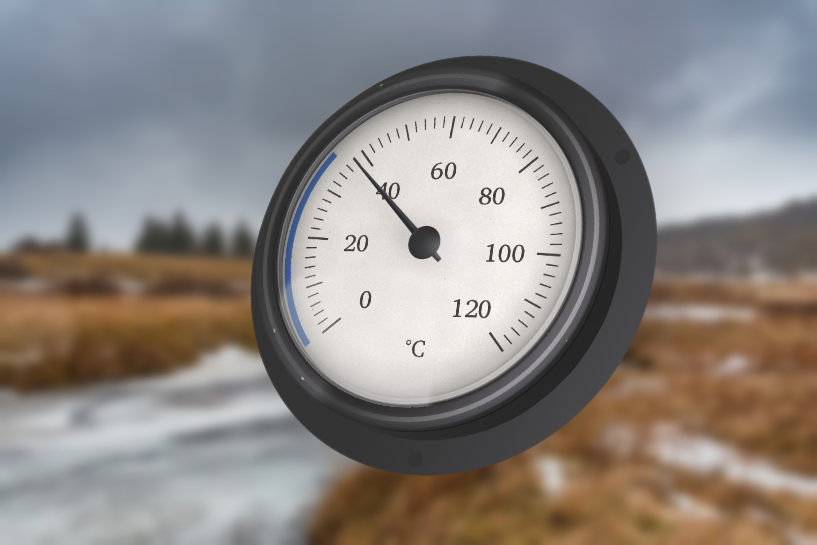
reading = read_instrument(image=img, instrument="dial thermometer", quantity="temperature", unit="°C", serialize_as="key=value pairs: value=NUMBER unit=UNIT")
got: value=38 unit=°C
